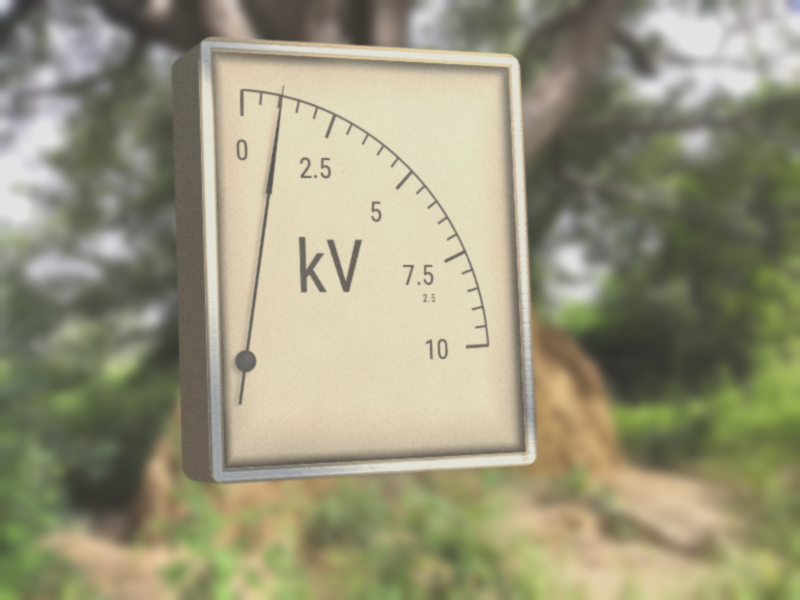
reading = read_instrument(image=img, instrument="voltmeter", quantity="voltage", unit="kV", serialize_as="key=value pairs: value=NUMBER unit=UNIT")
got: value=1 unit=kV
